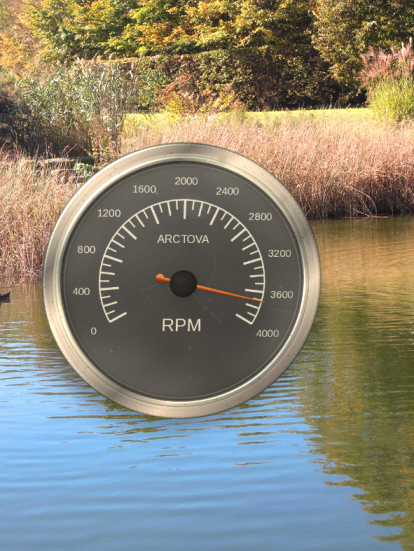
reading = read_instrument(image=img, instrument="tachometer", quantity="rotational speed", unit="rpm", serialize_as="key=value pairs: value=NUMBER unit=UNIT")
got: value=3700 unit=rpm
